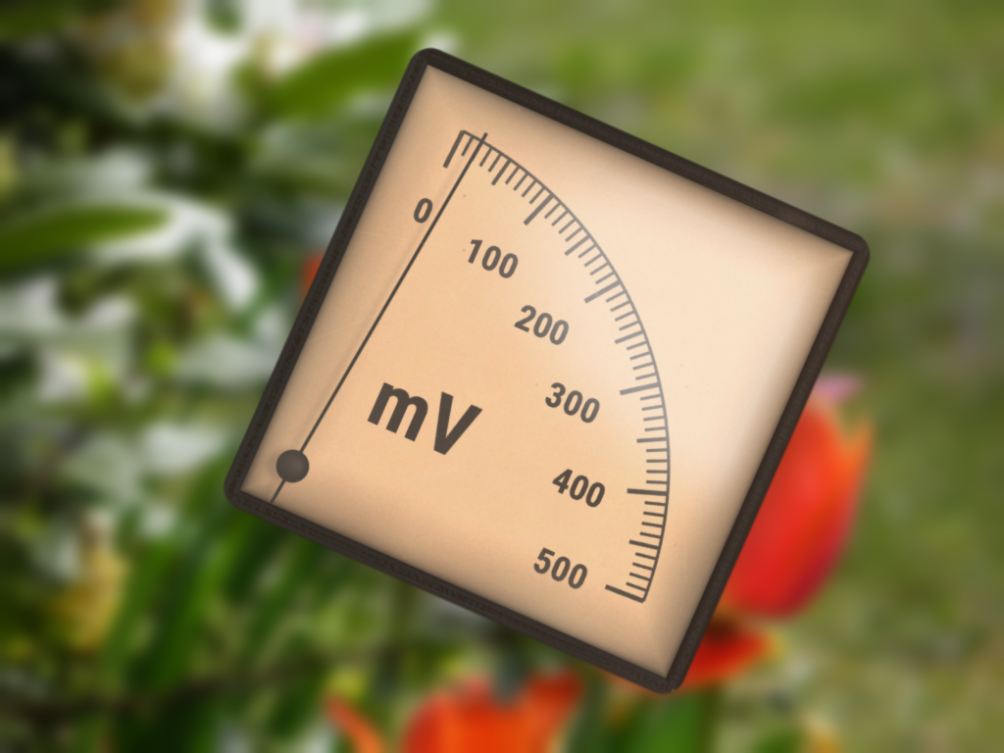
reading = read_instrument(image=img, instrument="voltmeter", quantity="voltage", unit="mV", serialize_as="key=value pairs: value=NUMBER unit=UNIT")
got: value=20 unit=mV
